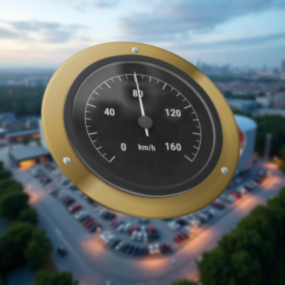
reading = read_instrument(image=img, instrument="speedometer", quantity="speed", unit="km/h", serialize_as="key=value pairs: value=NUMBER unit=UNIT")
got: value=80 unit=km/h
